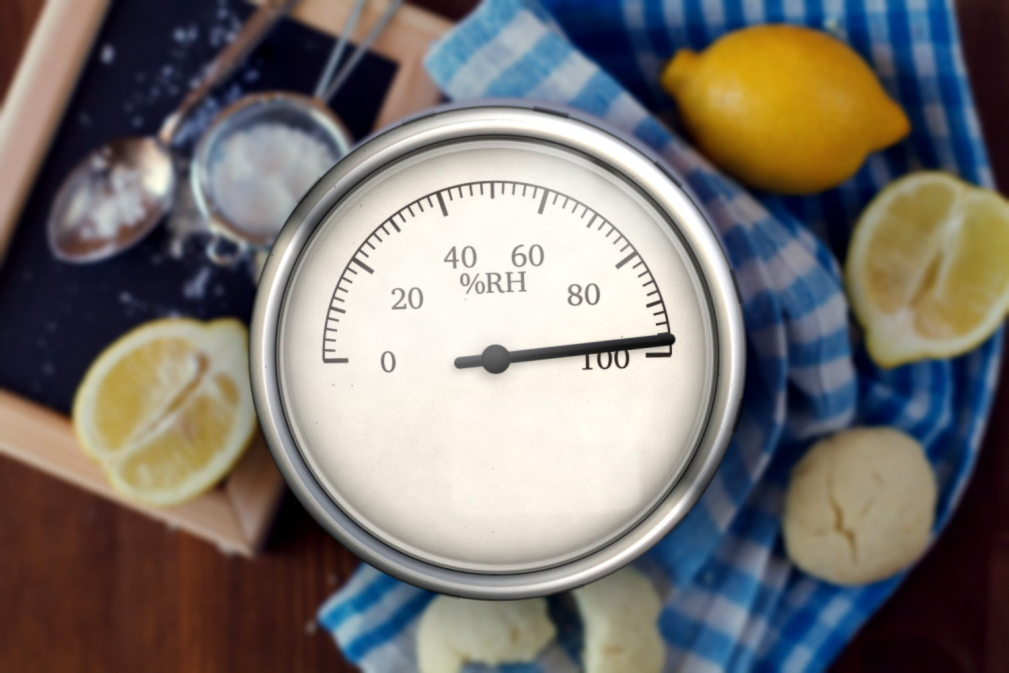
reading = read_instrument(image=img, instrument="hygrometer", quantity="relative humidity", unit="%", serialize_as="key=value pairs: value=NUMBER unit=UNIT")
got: value=97 unit=%
